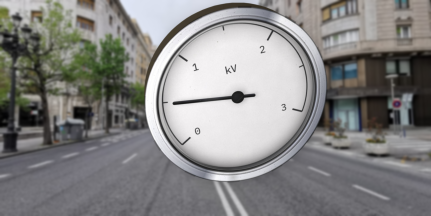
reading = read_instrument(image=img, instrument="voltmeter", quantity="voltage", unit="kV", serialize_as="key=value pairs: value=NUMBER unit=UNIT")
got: value=0.5 unit=kV
